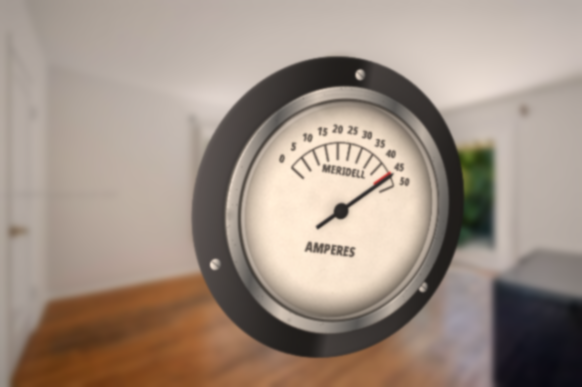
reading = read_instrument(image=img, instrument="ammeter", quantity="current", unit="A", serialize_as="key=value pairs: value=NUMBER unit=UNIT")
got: value=45 unit=A
